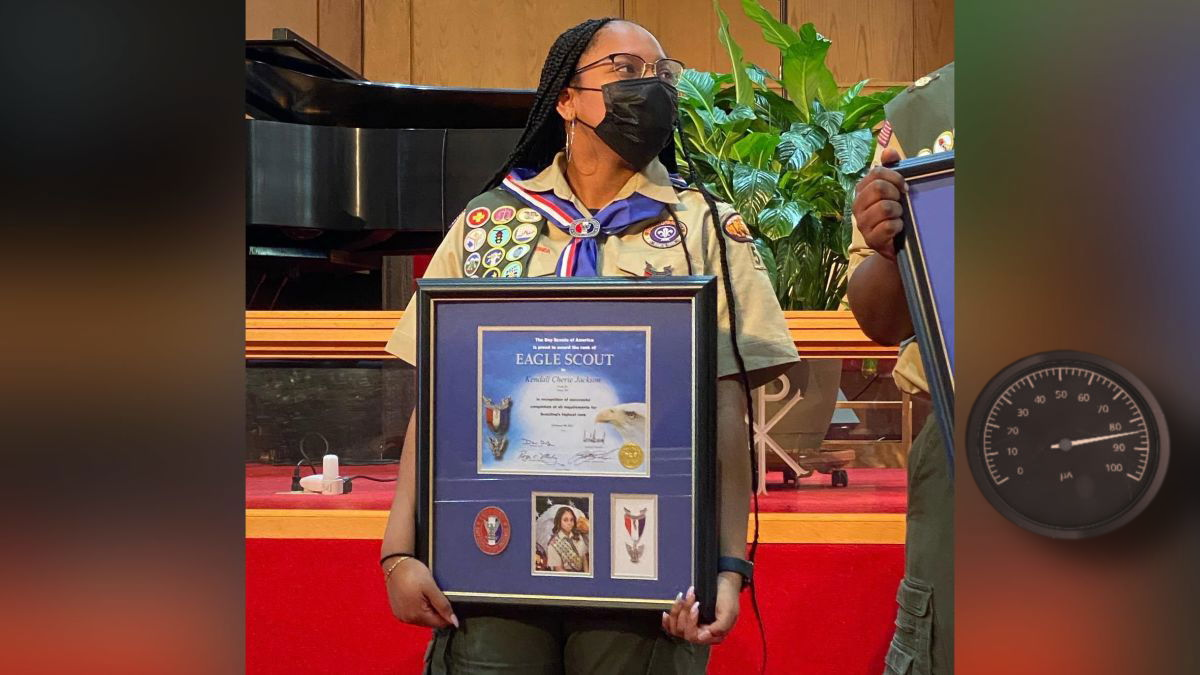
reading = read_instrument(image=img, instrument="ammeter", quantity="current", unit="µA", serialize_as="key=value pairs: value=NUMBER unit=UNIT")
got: value=84 unit=µA
